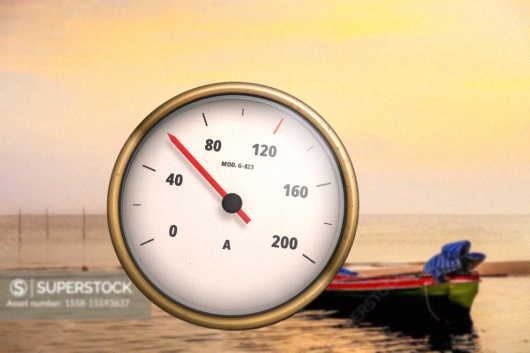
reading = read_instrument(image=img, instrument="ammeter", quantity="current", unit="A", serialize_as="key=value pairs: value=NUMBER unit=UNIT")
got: value=60 unit=A
